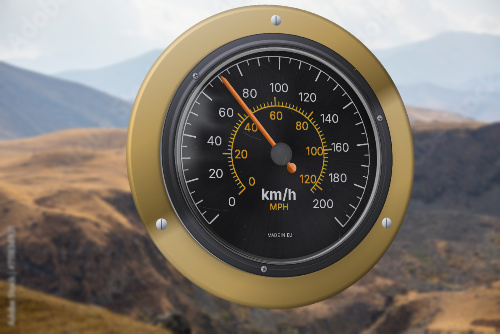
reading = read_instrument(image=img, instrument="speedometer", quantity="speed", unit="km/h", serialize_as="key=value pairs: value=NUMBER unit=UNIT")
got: value=70 unit=km/h
